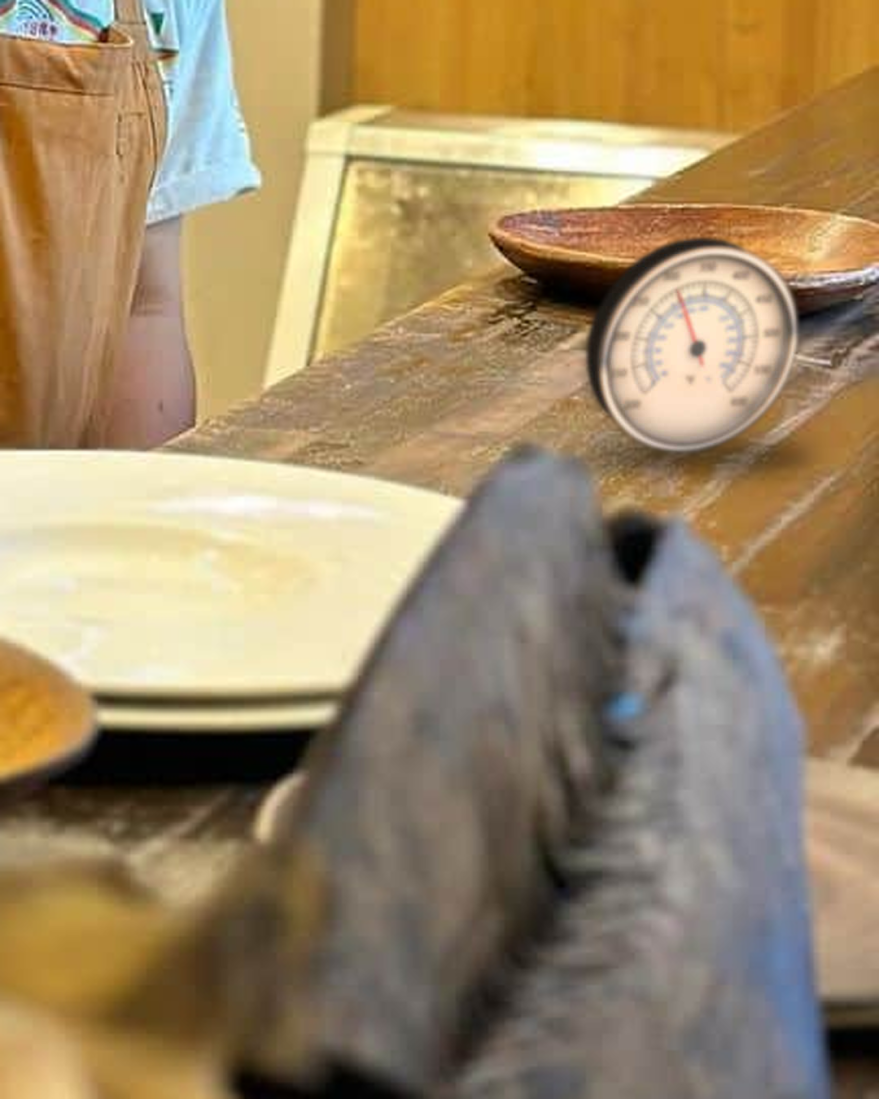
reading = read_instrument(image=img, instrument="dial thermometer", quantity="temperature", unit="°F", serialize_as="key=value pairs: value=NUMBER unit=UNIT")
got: value=300 unit=°F
